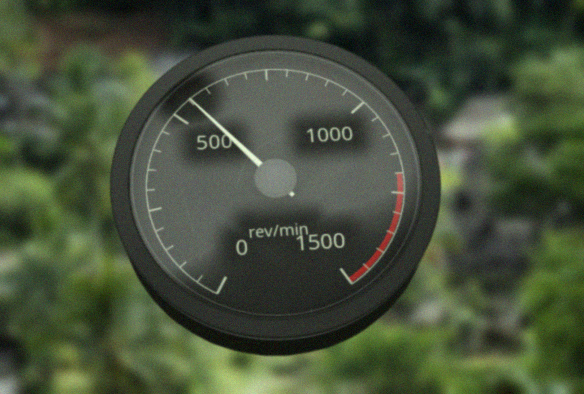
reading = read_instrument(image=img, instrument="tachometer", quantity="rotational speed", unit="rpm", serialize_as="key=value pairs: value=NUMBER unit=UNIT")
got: value=550 unit=rpm
